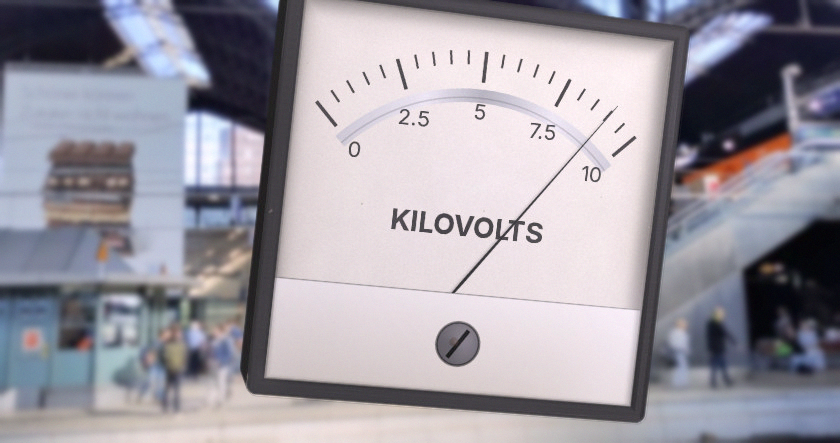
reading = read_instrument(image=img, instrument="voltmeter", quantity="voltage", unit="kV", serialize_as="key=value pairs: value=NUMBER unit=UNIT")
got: value=9 unit=kV
